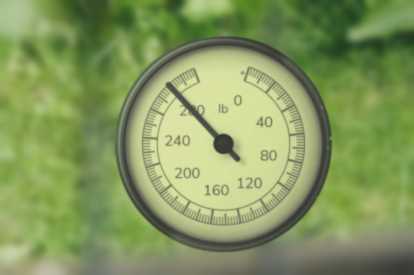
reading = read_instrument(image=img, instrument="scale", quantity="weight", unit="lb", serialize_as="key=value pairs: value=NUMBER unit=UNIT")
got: value=280 unit=lb
